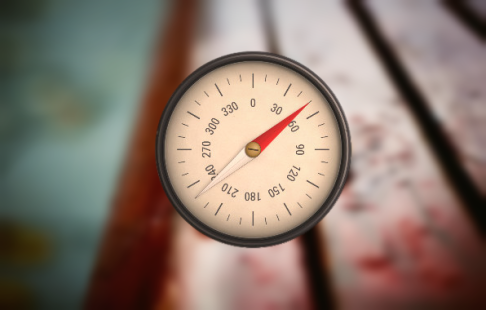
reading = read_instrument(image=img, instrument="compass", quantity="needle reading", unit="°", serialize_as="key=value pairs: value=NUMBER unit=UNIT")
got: value=50 unit=°
